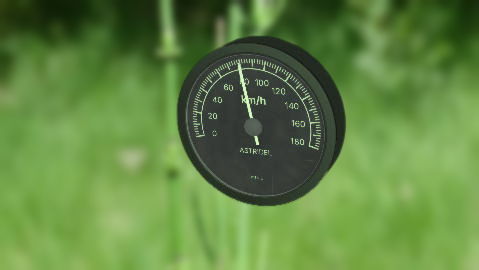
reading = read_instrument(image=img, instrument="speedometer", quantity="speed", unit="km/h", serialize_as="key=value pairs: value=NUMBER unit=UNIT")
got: value=80 unit=km/h
